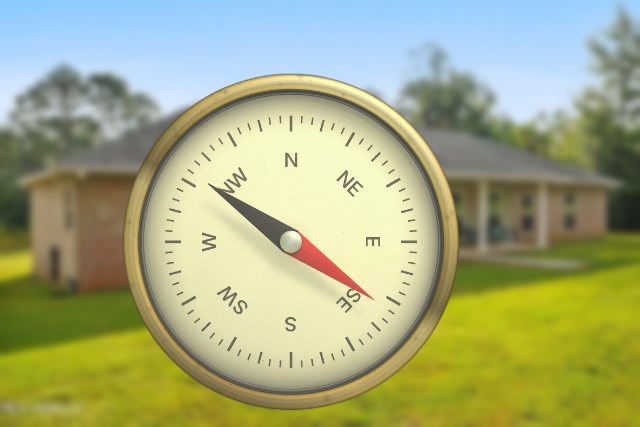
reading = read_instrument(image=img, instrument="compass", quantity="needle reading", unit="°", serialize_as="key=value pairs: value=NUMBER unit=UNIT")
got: value=125 unit=°
